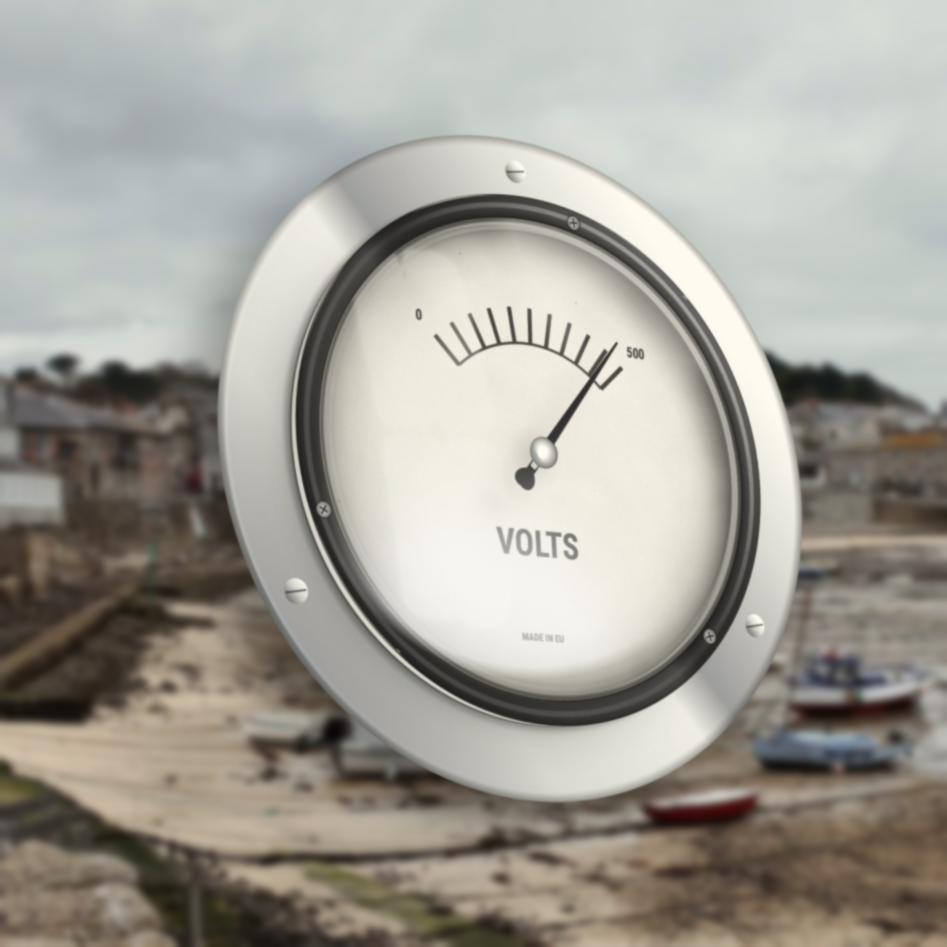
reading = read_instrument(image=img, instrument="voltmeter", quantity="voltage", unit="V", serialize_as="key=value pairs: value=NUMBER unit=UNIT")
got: value=450 unit=V
